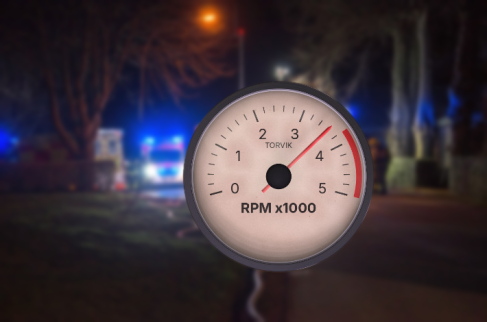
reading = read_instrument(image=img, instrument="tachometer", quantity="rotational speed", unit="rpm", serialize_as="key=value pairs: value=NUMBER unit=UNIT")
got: value=3600 unit=rpm
